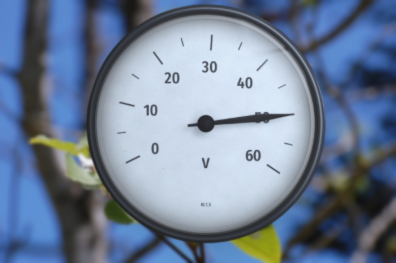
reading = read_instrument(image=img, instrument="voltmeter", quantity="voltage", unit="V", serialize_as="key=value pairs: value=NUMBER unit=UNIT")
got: value=50 unit=V
